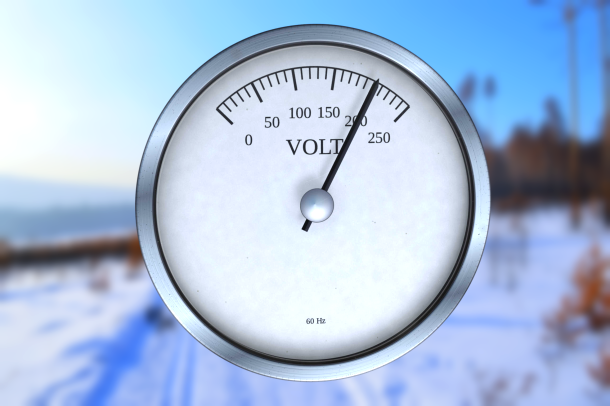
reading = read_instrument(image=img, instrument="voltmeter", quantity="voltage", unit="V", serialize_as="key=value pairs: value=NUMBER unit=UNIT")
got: value=200 unit=V
